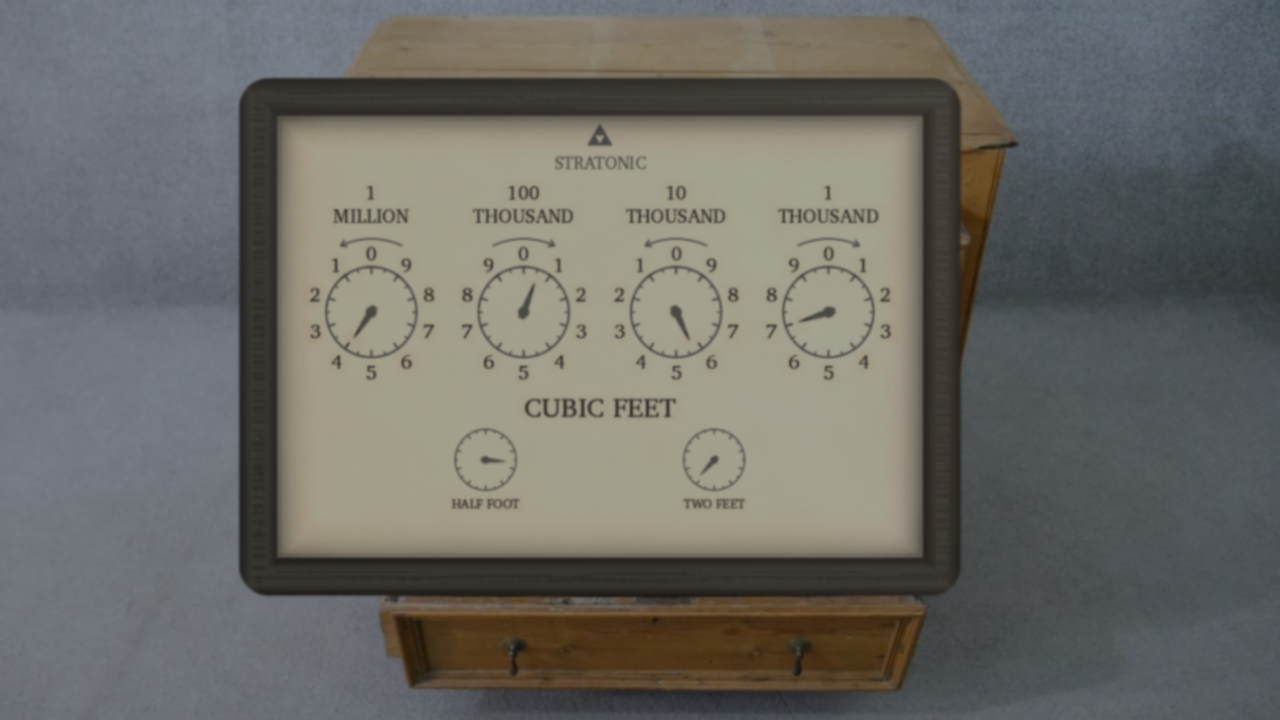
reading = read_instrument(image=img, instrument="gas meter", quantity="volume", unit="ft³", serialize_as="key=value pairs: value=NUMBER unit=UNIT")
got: value=405700 unit=ft³
